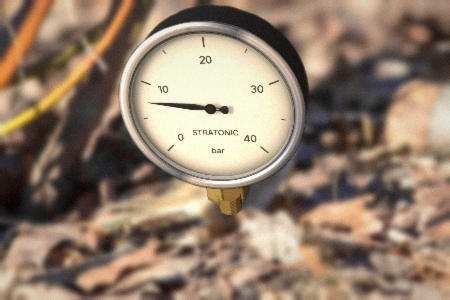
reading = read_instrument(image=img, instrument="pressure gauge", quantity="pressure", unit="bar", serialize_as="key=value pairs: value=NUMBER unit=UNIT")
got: value=7.5 unit=bar
